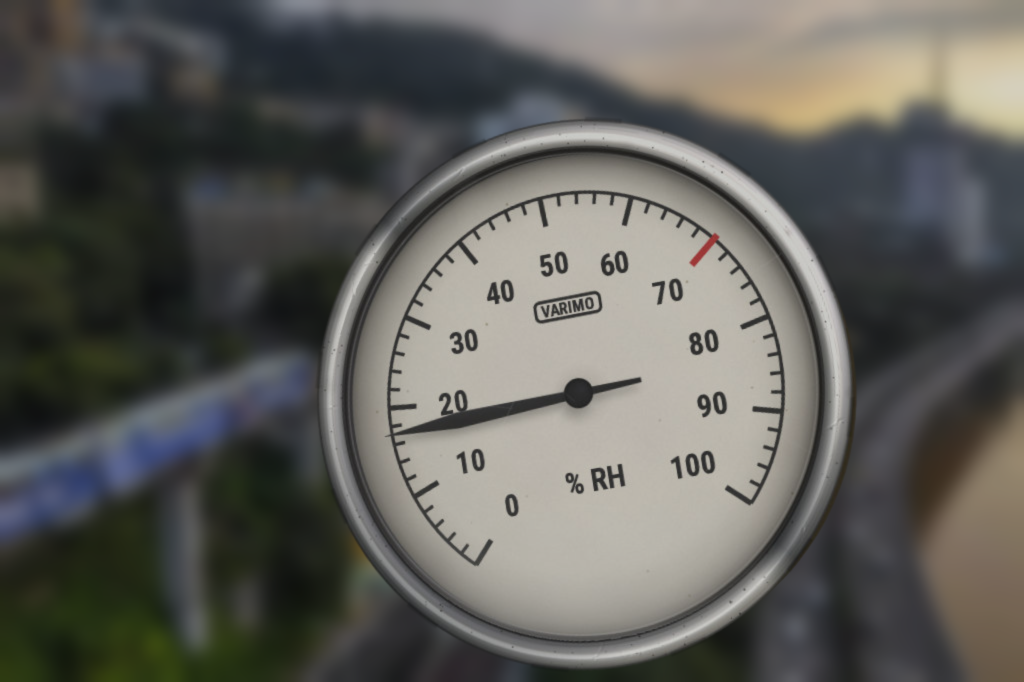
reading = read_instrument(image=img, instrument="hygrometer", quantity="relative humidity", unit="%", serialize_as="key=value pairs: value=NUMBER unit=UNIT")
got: value=17 unit=%
